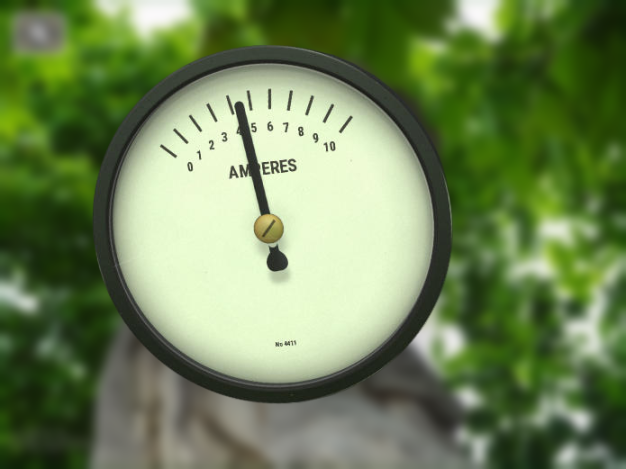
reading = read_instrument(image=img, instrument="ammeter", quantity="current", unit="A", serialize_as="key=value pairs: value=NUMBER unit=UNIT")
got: value=4.5 unit=A
